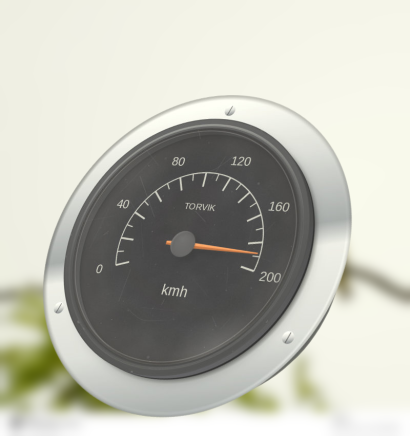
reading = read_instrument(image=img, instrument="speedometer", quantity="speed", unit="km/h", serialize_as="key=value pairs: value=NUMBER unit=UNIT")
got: value=190 unit=km/h
